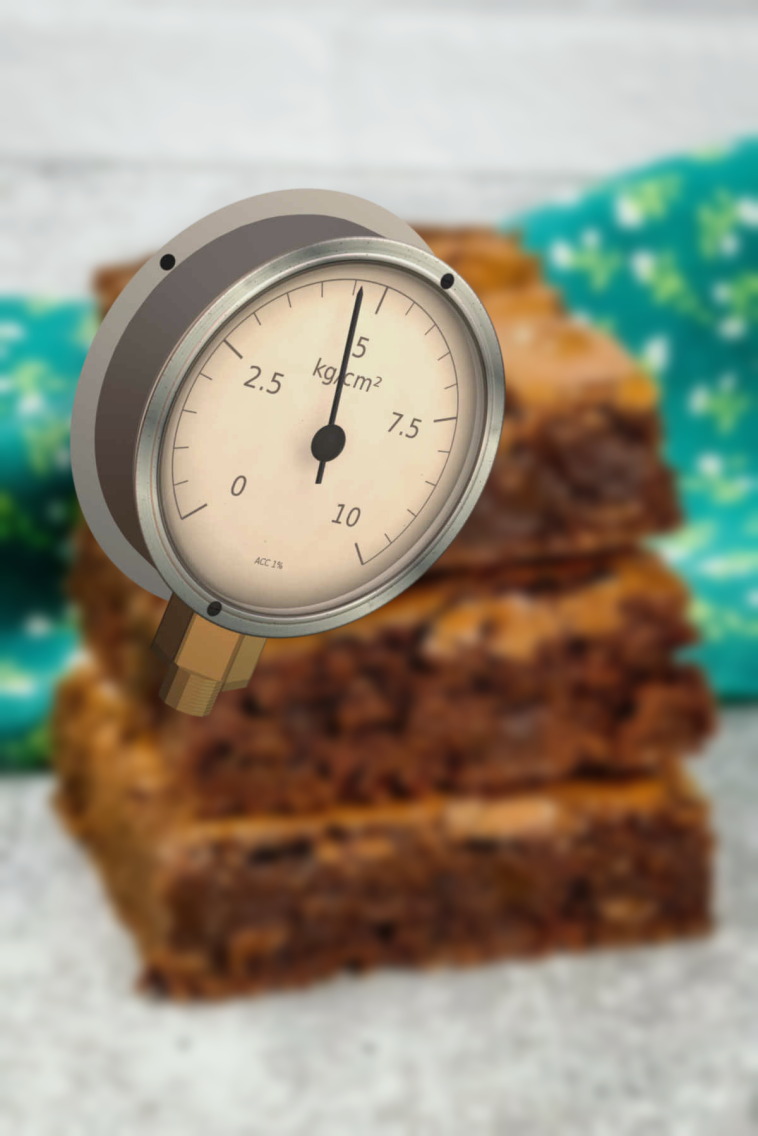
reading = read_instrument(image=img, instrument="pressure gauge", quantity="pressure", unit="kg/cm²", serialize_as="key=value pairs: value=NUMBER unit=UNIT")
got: value=4.5 unit=kg/cm²
